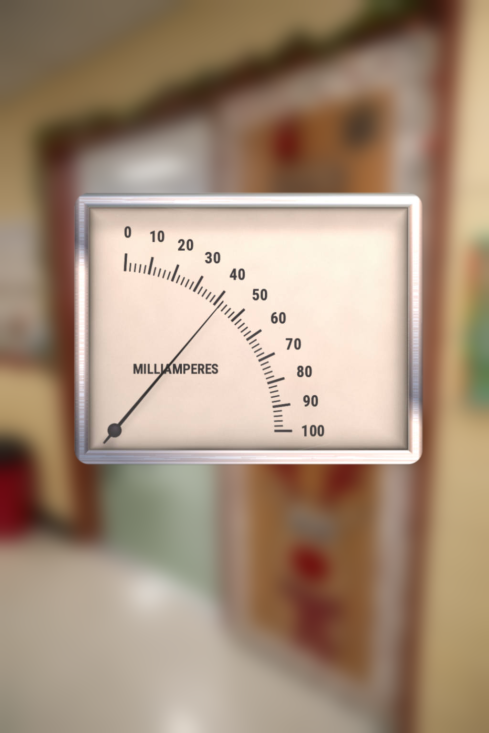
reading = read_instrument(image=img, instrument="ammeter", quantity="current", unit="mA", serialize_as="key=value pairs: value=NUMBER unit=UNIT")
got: value=42 unit=mA
